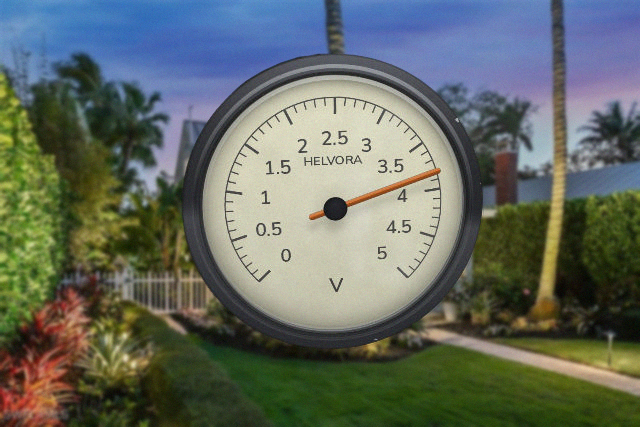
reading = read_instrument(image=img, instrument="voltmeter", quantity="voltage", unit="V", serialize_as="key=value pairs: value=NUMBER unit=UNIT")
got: value=3.8 unit=V
